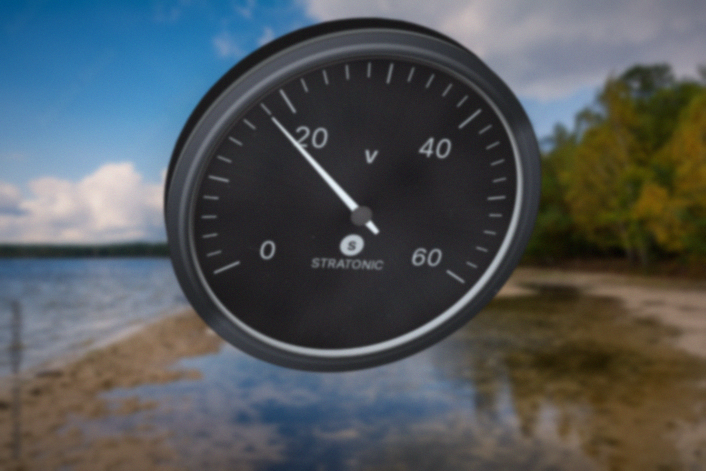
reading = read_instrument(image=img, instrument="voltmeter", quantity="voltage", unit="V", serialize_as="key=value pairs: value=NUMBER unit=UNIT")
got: value=18 unit=V
